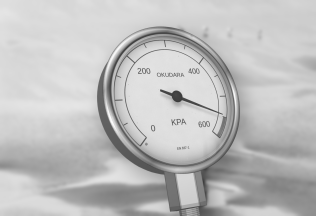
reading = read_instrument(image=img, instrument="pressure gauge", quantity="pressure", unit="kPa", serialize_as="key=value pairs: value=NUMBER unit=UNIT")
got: value=550 unit=kPa
